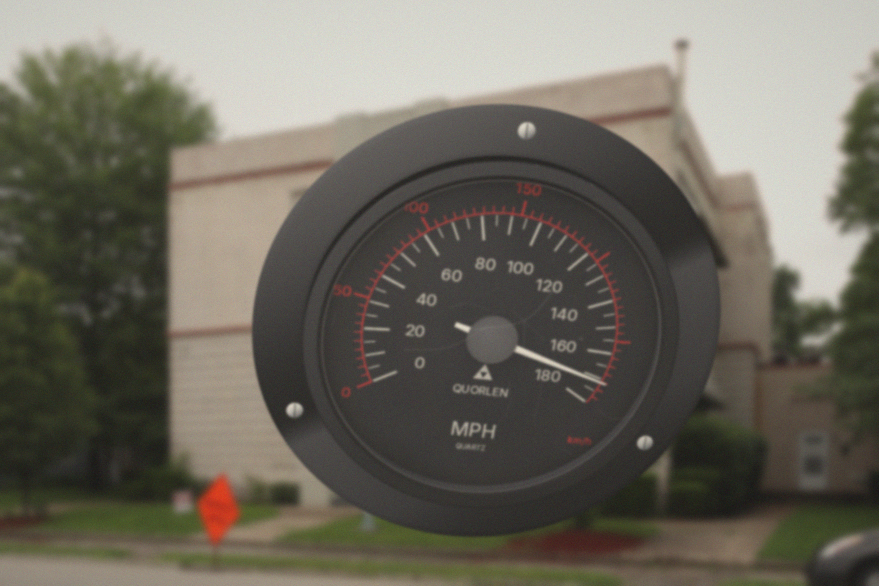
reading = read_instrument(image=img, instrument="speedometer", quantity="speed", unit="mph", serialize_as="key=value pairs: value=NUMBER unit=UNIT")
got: value=170 unit=mph
